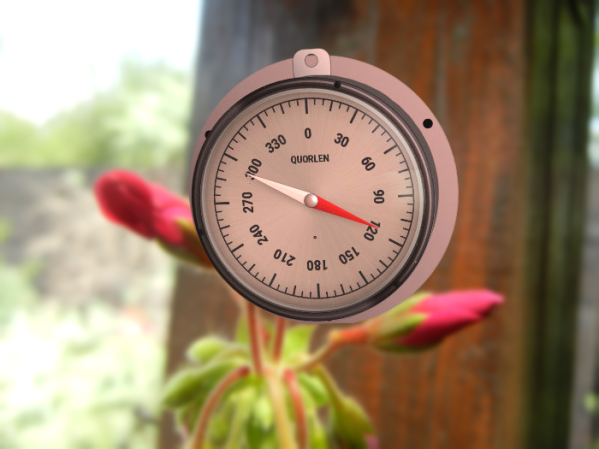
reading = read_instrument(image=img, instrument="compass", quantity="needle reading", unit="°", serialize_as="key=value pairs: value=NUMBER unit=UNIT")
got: value=115 unit=°
